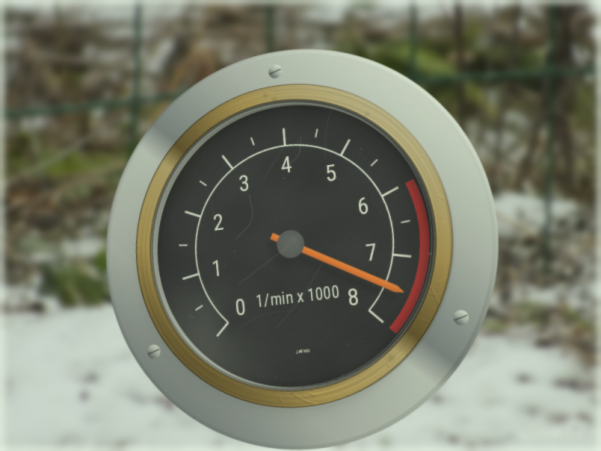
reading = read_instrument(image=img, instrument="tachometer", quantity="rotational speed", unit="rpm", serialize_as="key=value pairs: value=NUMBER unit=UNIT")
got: value=7500 unit=rpm
